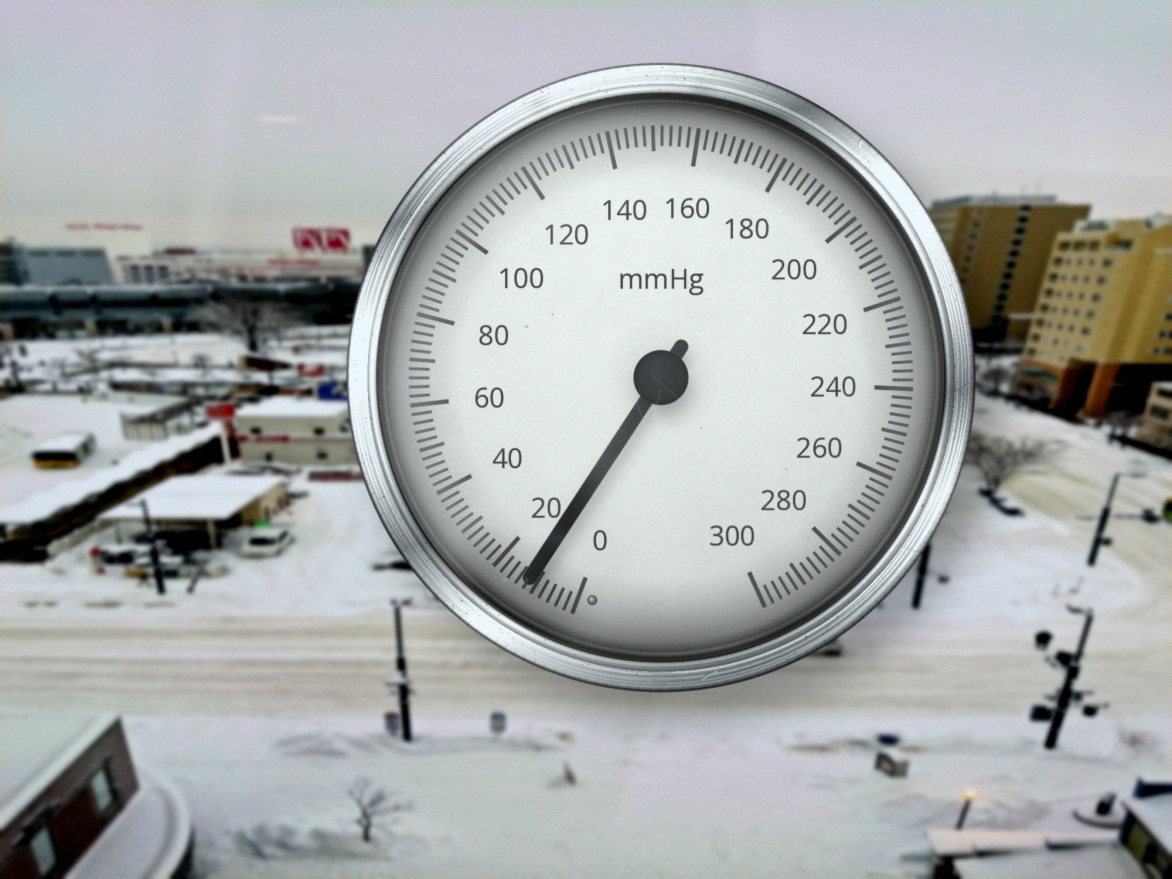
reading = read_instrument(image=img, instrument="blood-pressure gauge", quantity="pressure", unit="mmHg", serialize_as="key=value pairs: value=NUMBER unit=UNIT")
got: value=12 unit=mmHg
